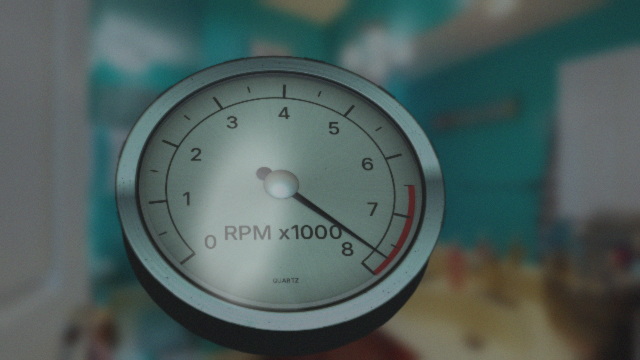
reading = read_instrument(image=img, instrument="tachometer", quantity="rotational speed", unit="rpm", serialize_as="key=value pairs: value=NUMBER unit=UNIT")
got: value=7750 unit=rpm
